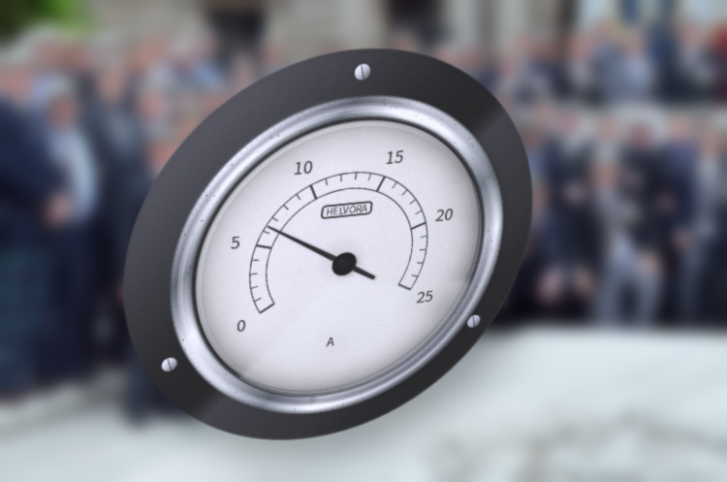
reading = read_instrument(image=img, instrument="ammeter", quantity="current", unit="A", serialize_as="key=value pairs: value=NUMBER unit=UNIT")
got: value=6.5 unit=A
